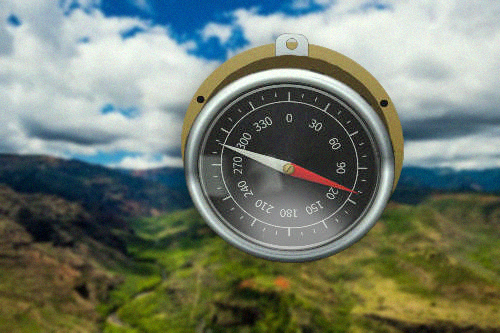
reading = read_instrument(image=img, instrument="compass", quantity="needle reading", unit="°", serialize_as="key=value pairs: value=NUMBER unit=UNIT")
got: value=110 unit=°
